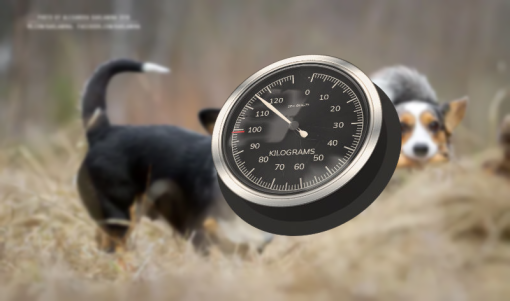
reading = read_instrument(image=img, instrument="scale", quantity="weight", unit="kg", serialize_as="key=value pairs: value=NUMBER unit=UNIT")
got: value=115 unit=kg
